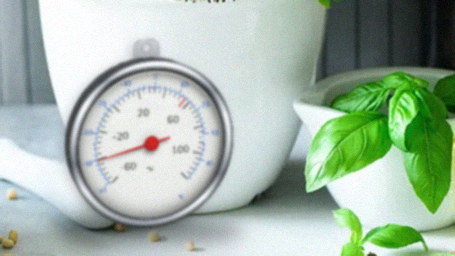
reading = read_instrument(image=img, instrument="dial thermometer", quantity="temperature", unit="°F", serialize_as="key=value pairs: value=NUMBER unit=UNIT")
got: value=-40 unit=°F
